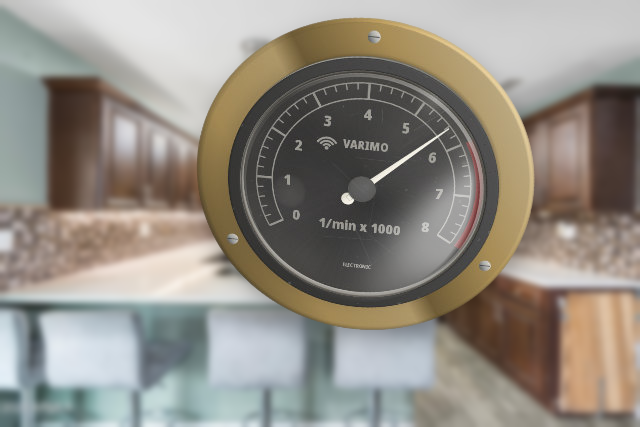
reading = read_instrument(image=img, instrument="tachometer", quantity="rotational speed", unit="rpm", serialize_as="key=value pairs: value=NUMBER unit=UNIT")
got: value=5600 unit=rpm
